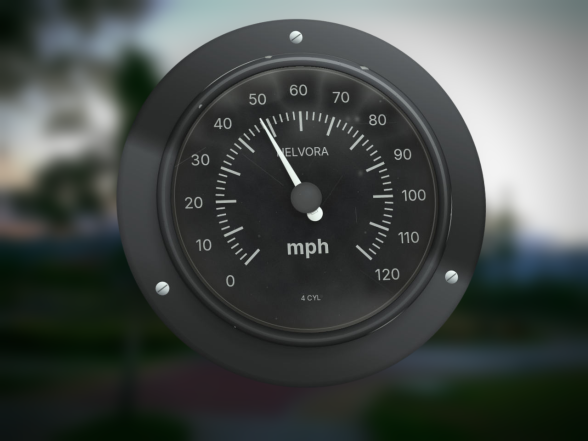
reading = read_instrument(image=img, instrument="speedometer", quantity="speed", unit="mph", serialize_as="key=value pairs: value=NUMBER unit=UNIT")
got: value=48 unit=mph
